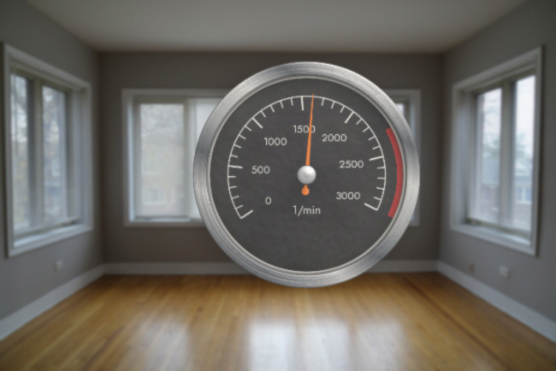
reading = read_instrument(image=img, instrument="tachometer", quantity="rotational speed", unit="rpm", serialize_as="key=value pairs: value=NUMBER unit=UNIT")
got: value=1600 unit=rpm
